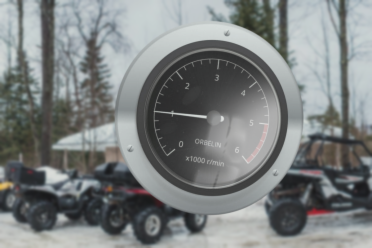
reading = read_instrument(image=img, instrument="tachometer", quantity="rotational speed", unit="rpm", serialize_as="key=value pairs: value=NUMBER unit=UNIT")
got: value=1000 unit=rpm
